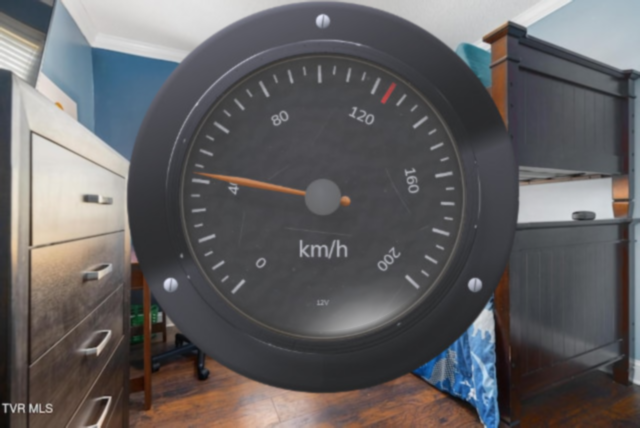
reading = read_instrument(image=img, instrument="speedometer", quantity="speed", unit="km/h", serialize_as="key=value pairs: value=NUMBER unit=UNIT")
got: value=42.5 unit=km/h
